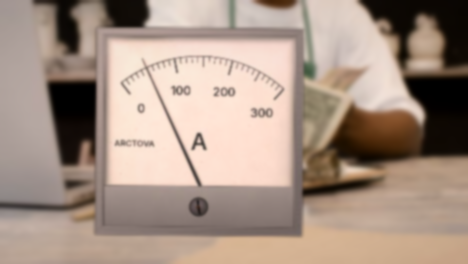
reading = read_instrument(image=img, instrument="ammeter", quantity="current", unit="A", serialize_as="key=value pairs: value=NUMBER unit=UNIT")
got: value=50 unit=A
